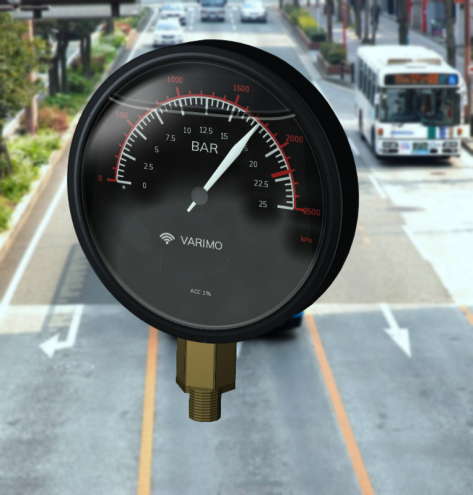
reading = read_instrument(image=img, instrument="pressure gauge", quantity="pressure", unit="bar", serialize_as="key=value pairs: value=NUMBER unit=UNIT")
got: value=17.5 unit=bar
